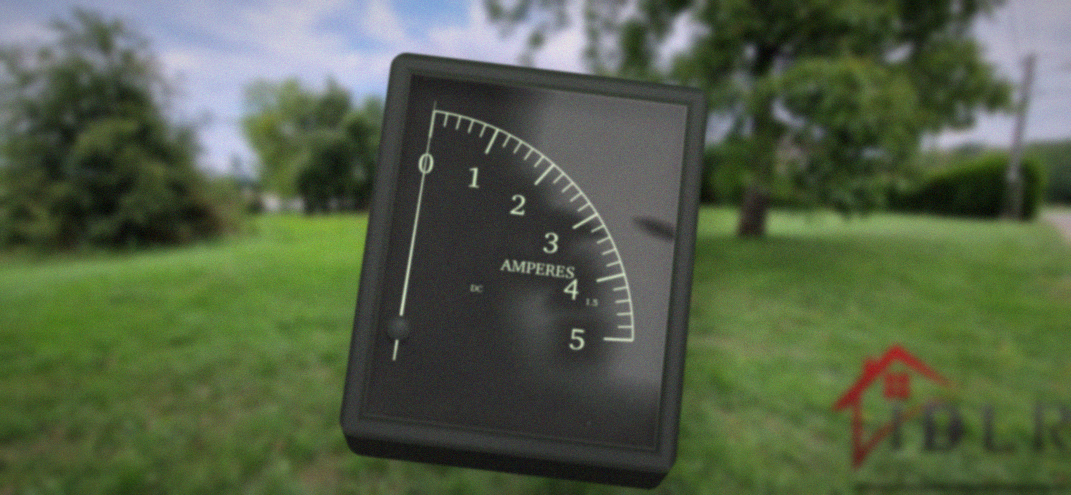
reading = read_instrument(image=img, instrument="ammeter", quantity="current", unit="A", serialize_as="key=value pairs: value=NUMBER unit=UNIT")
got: value=0 unit=A
